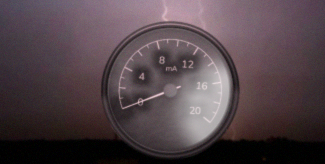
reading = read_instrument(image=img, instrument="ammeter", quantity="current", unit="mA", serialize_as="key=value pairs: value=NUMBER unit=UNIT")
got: value=0 unit=mA
